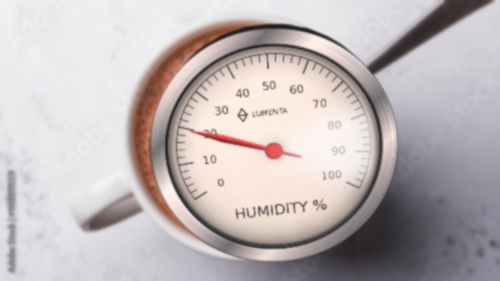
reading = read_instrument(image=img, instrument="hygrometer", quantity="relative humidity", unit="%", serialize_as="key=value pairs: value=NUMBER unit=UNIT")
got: value=20 unit=%
